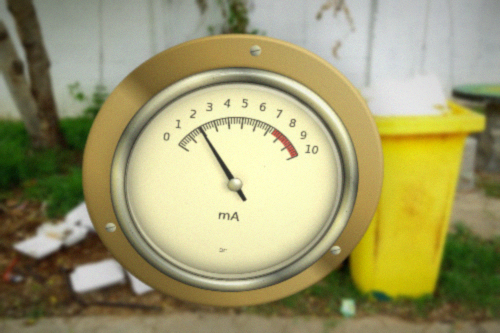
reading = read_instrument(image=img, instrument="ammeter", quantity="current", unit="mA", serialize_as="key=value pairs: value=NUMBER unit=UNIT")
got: value=2 unit=mA
